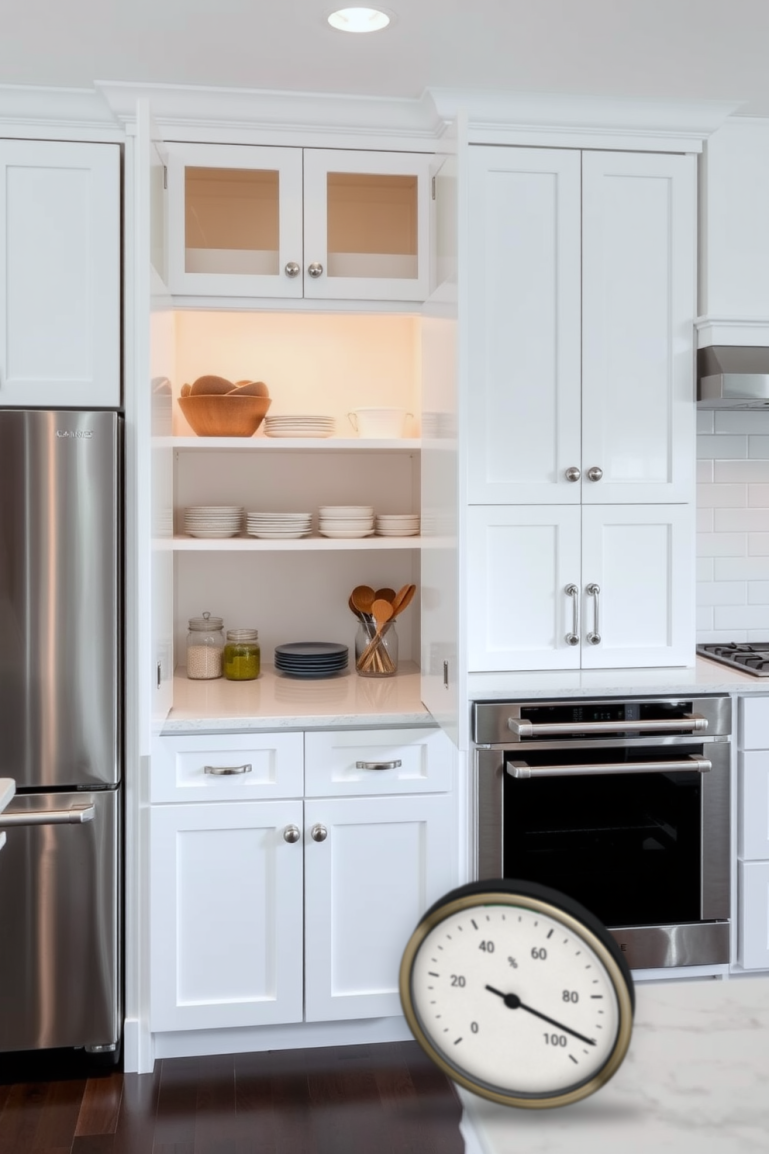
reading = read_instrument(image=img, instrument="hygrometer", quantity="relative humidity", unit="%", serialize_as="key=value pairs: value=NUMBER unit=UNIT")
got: value=92 unit=%
